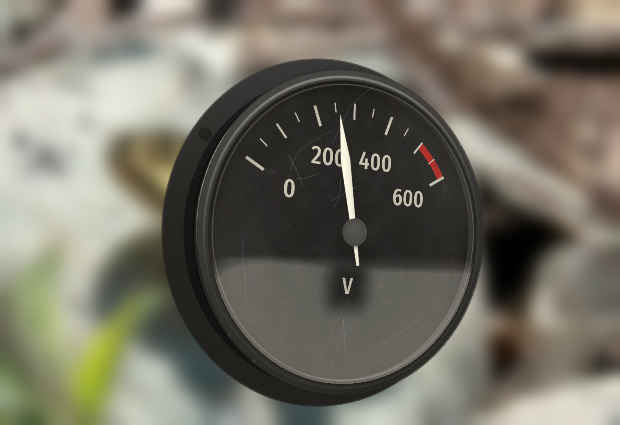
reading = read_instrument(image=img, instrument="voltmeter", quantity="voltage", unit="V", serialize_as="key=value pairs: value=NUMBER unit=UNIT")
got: value=250 unit=V
